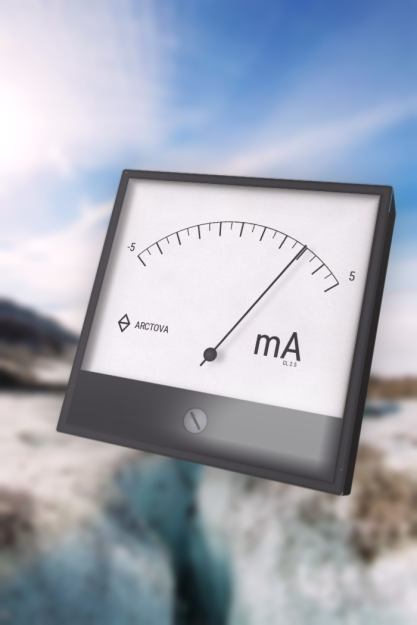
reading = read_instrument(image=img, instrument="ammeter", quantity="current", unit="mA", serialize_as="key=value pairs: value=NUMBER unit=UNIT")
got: value=3 unit=mA
